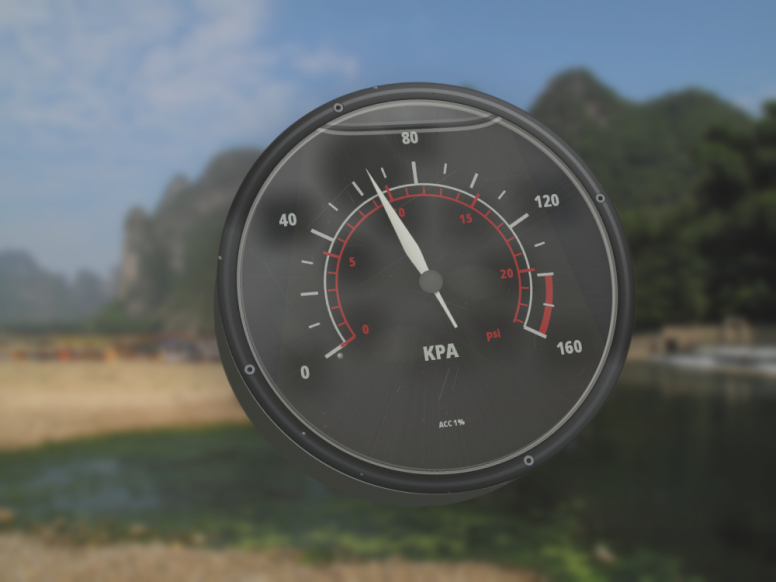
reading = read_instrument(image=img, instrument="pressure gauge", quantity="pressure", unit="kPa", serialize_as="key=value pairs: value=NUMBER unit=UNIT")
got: value=65 unit=kPa
